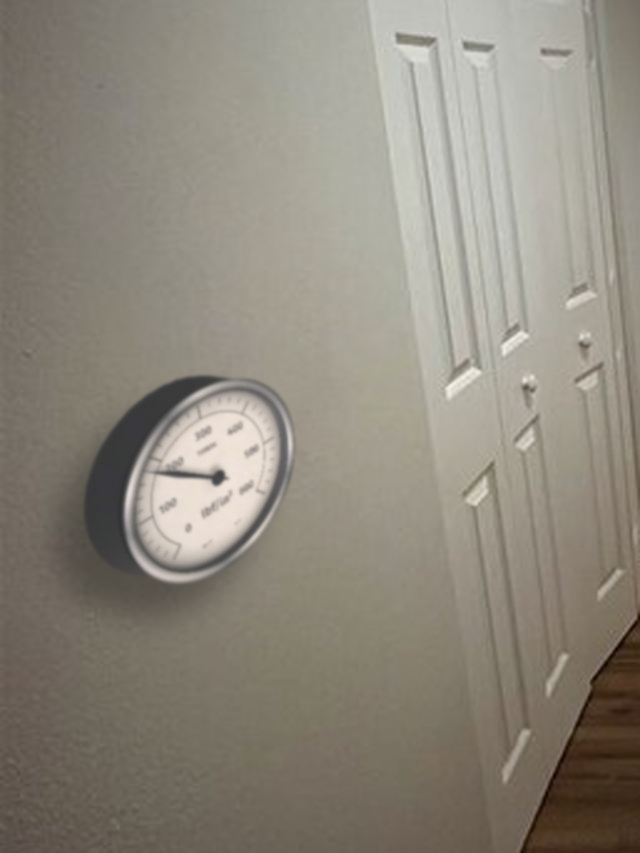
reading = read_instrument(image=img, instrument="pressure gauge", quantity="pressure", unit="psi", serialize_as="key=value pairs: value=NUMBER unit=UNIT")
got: value=180 unit=psi
